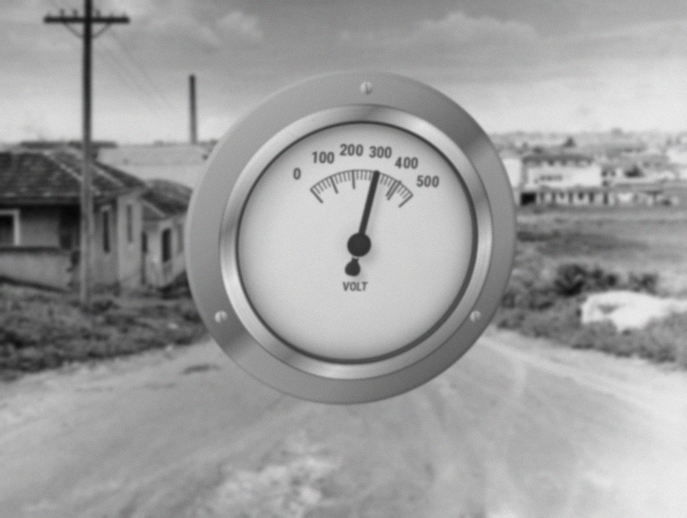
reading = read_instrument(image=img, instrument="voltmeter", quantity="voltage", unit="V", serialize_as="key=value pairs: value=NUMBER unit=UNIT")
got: value=300 unit=V
